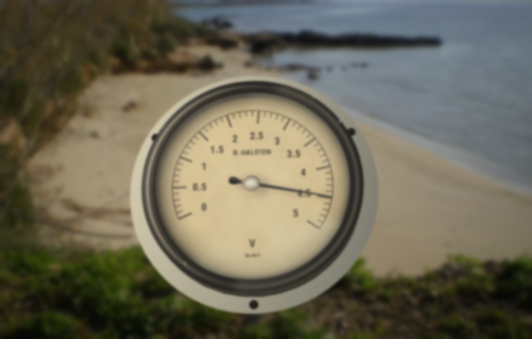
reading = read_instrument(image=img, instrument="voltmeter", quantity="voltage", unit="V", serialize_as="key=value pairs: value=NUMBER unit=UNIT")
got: value=4.5 unit=V
